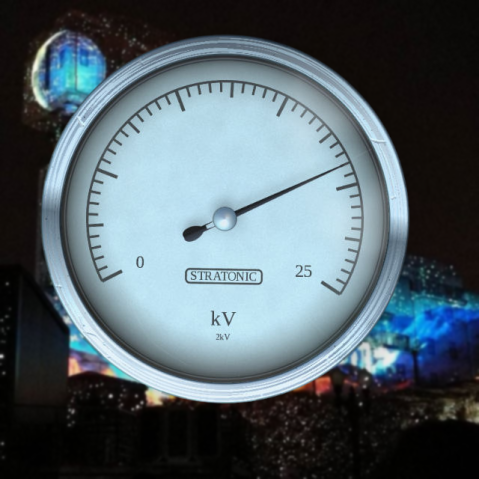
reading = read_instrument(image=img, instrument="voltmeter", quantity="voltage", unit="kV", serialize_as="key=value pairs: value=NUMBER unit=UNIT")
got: value=19 unit=kV
